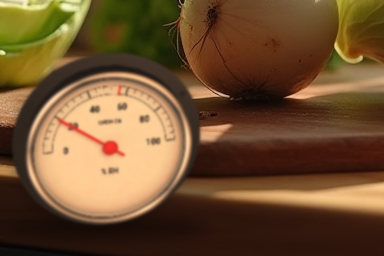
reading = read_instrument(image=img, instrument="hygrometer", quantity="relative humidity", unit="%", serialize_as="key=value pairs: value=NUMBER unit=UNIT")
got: value=20 unit=%
